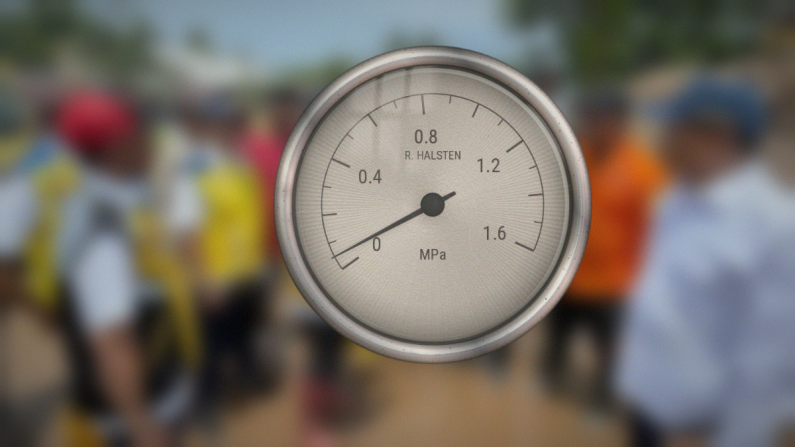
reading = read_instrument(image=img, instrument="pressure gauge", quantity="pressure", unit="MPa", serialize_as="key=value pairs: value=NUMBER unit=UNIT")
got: value=0.05 unit=MPa
